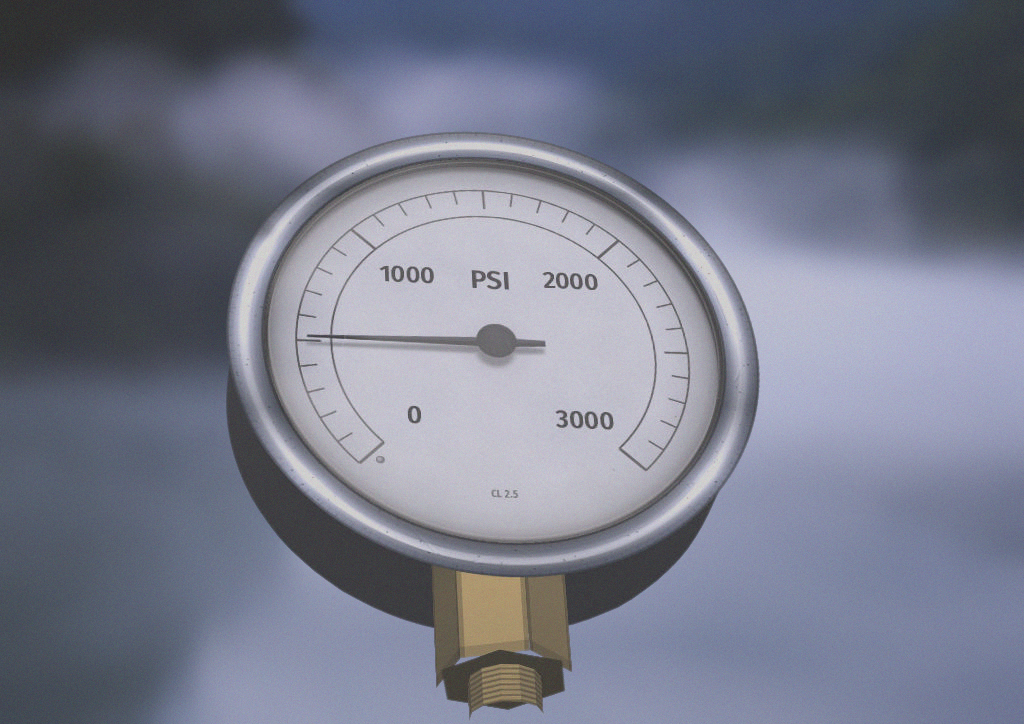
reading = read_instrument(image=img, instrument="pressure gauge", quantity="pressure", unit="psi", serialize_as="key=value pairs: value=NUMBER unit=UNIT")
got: value=500 unit=psi
